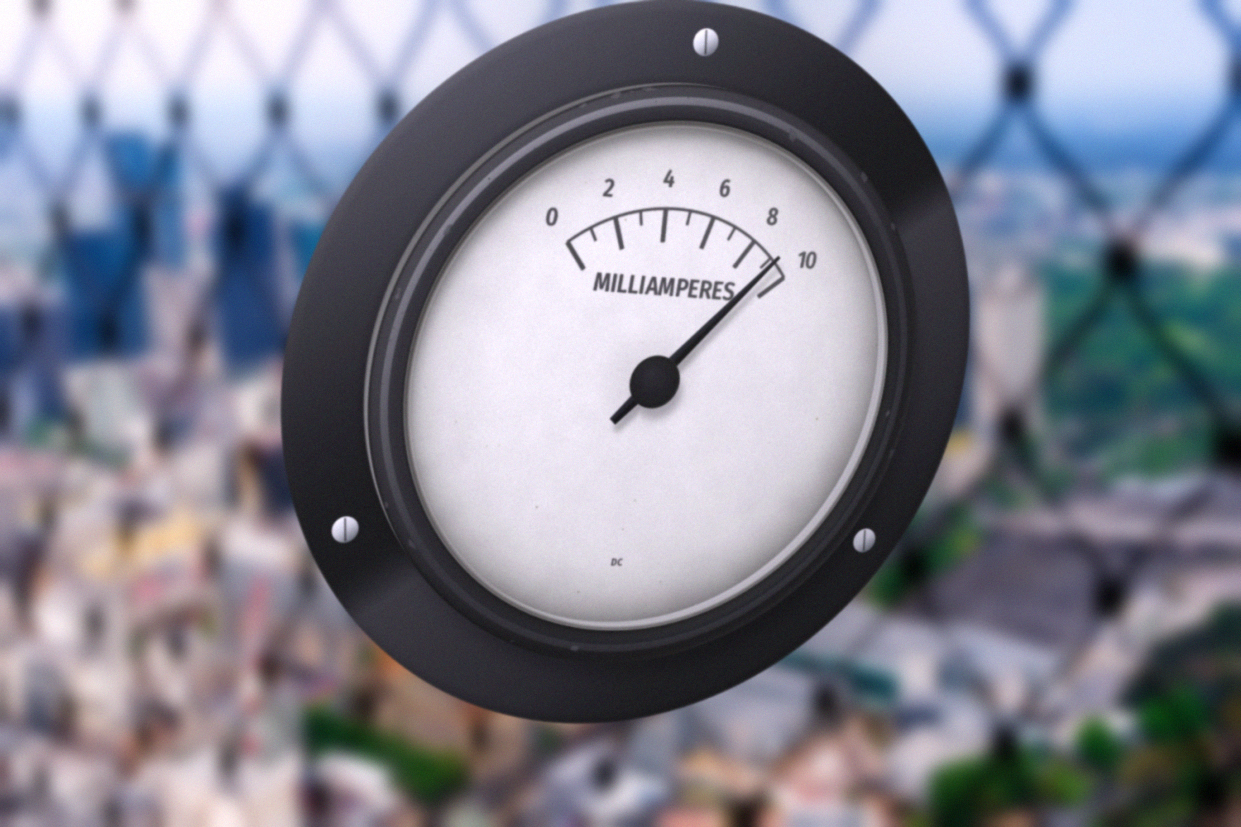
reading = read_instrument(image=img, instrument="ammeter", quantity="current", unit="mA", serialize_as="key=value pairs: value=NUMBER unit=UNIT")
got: value=9 unit=mA
